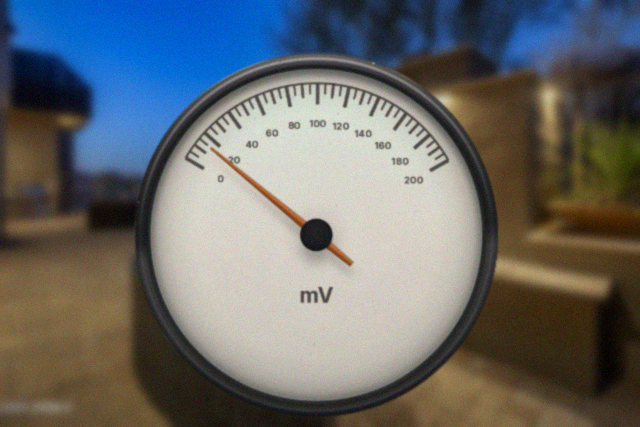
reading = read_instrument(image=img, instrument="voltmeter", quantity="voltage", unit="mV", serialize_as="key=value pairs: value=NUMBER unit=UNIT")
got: value=15 unit=mV
